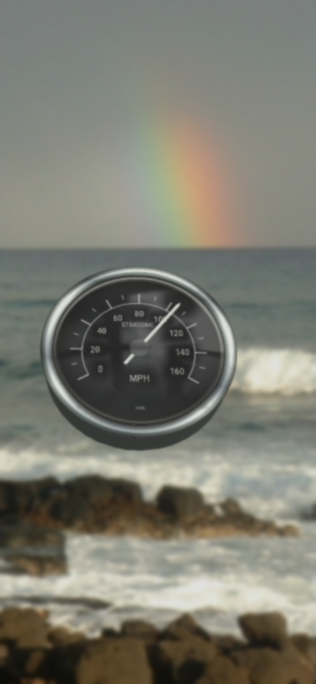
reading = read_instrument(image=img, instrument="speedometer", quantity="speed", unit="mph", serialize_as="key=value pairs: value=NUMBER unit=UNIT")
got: value=105 unit=mph
